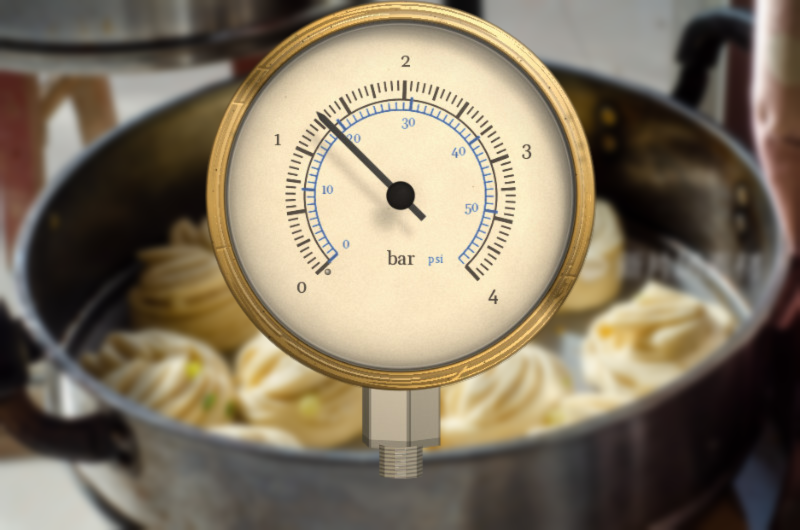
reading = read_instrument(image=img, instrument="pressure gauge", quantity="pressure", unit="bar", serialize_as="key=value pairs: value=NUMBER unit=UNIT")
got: value=1.3 unit=bar
